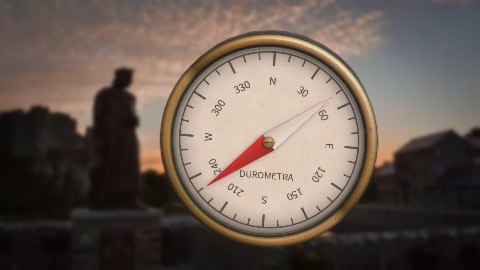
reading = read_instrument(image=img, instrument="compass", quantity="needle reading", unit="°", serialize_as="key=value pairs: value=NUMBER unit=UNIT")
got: value=230 unit=°
